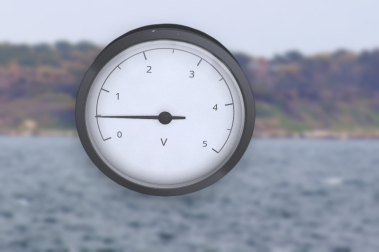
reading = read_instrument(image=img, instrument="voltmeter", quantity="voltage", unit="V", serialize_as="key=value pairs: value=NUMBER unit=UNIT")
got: value=0.5 unit=V
